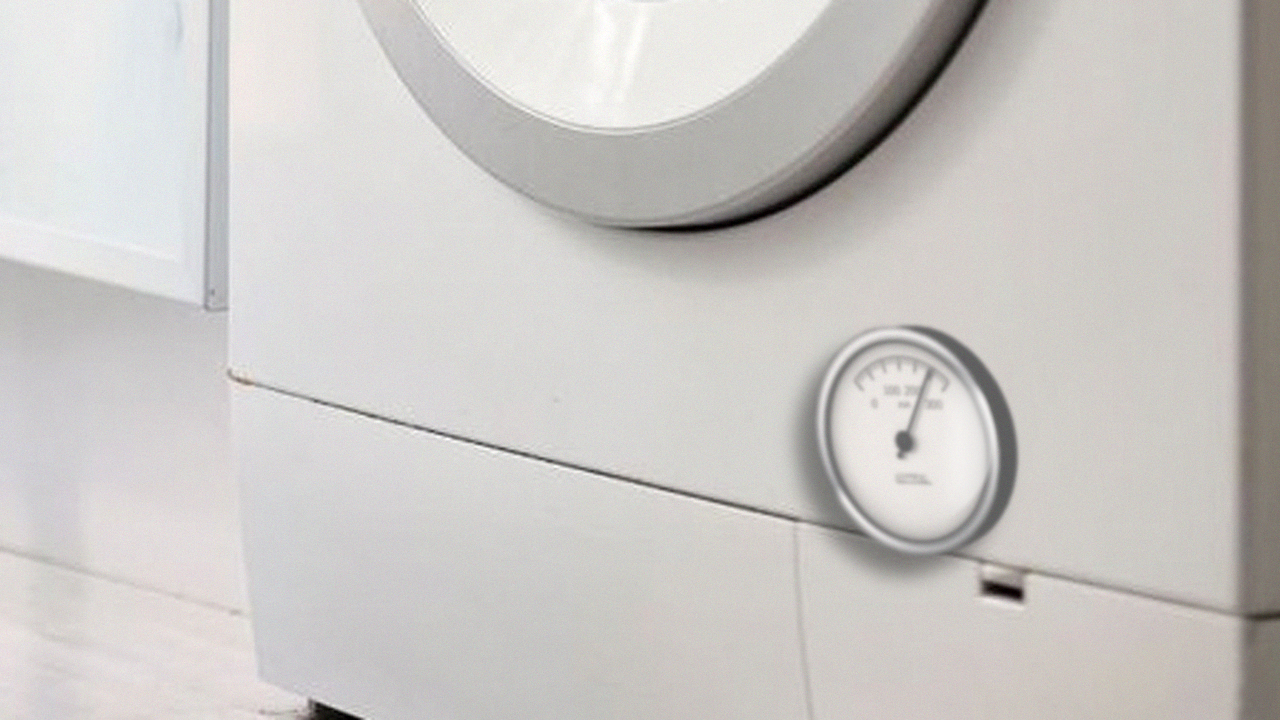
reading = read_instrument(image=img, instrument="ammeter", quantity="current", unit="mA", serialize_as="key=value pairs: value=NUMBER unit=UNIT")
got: value=250 unit=mA
